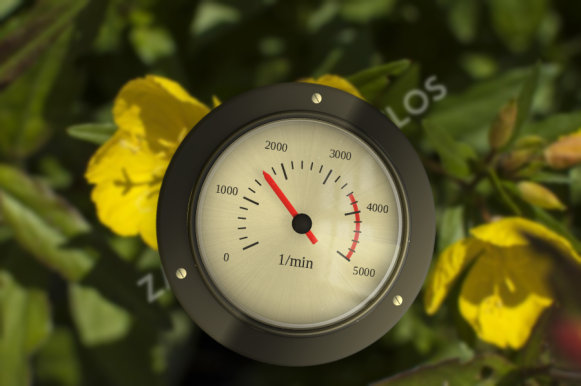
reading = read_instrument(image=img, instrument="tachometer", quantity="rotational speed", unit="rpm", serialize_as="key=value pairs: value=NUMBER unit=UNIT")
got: value=1600 unit=rpm
